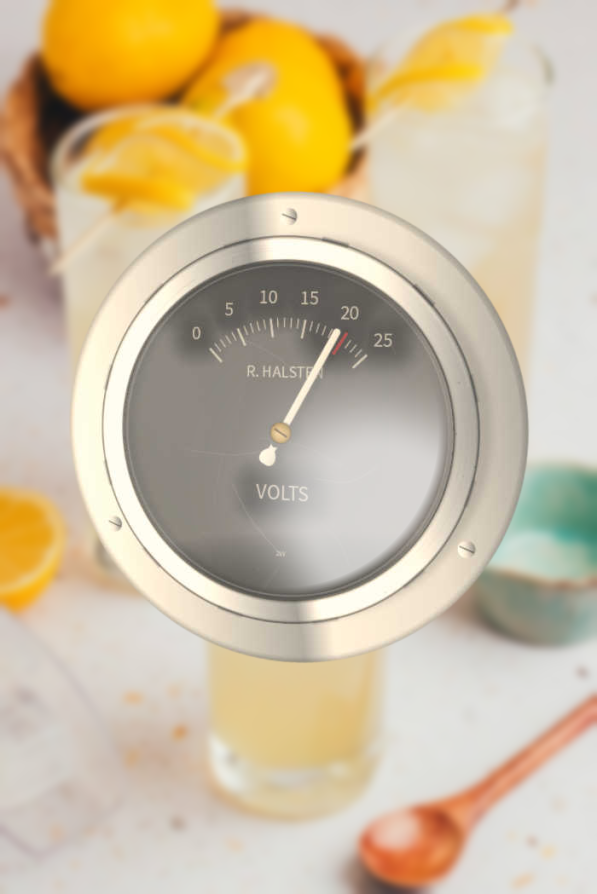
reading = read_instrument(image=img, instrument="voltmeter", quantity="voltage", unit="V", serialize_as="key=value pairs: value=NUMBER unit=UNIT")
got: value=20 unit=V
